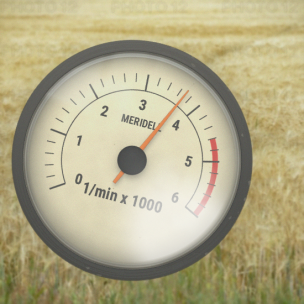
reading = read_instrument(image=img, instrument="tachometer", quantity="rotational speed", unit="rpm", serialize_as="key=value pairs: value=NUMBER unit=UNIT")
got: value=3700 unit=rpm
